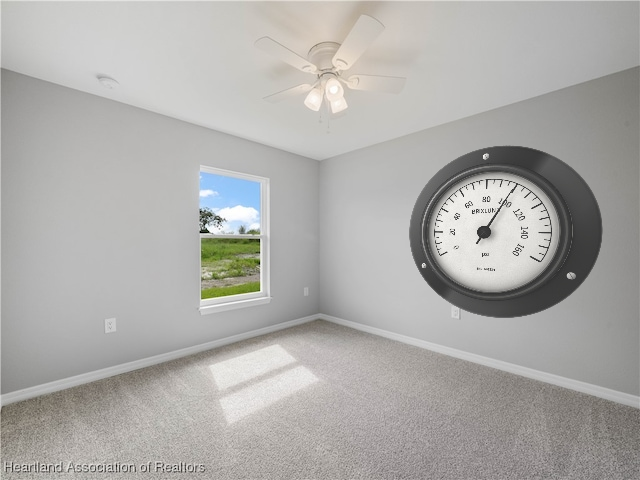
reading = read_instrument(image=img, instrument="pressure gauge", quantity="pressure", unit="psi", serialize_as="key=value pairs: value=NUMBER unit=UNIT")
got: value=100 unit=psi
